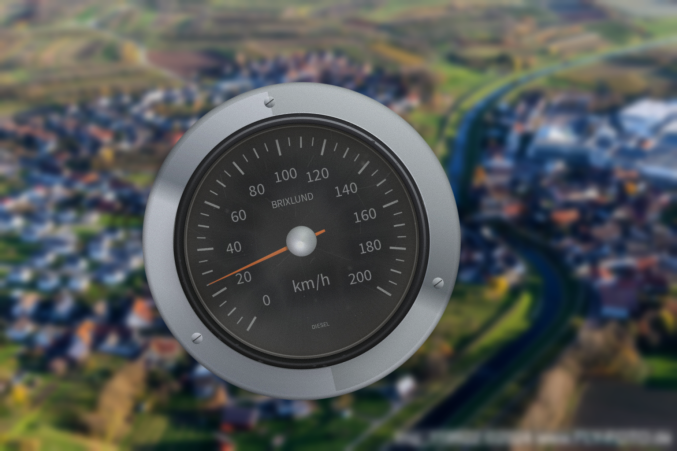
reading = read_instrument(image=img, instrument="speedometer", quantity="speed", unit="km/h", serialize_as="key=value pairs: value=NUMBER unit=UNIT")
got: value=25 unit=km/h
